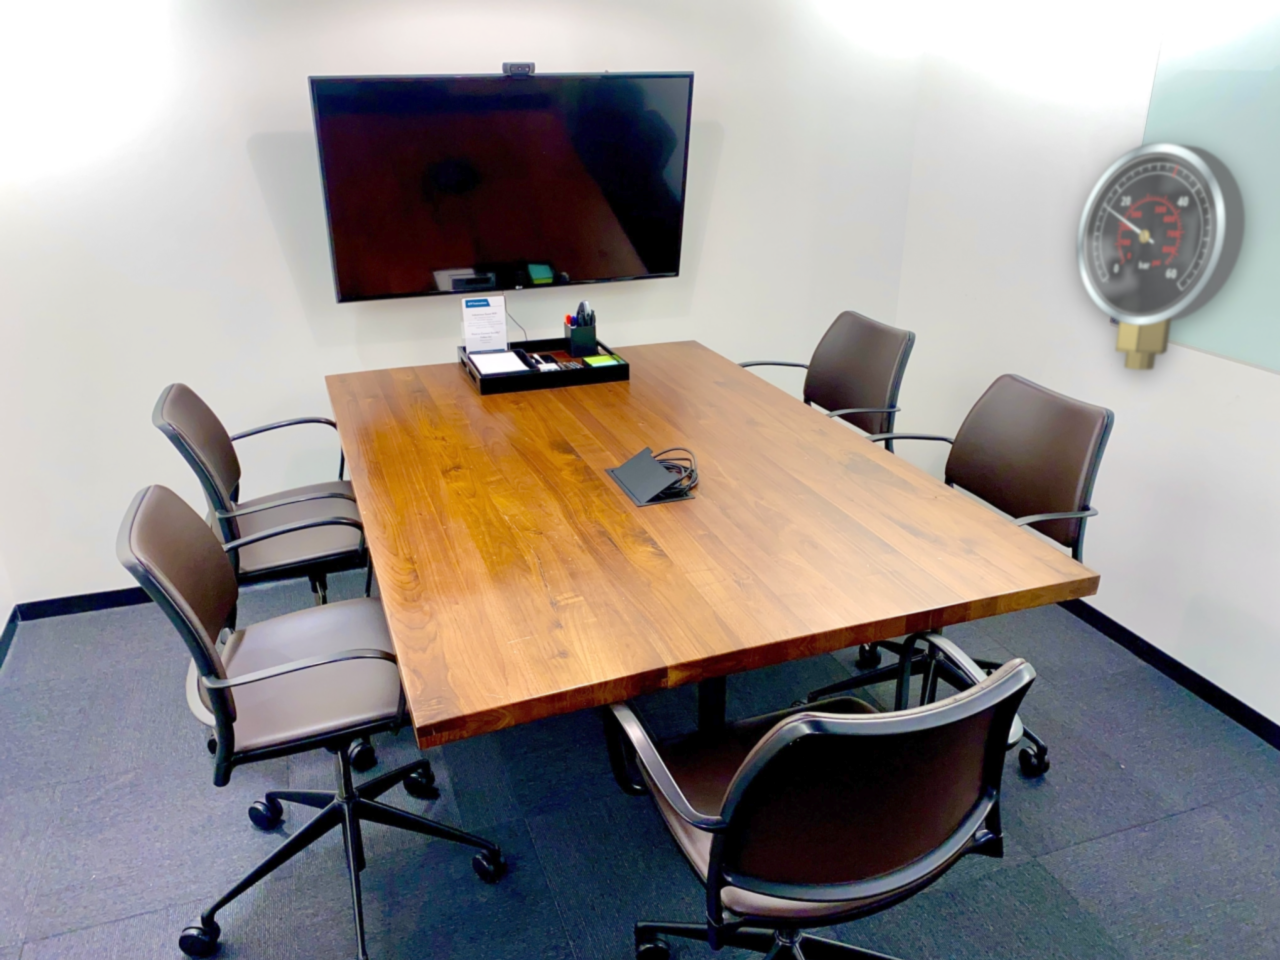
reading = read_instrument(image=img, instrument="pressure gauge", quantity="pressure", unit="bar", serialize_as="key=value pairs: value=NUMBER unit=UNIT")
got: value=16 unit=bar
